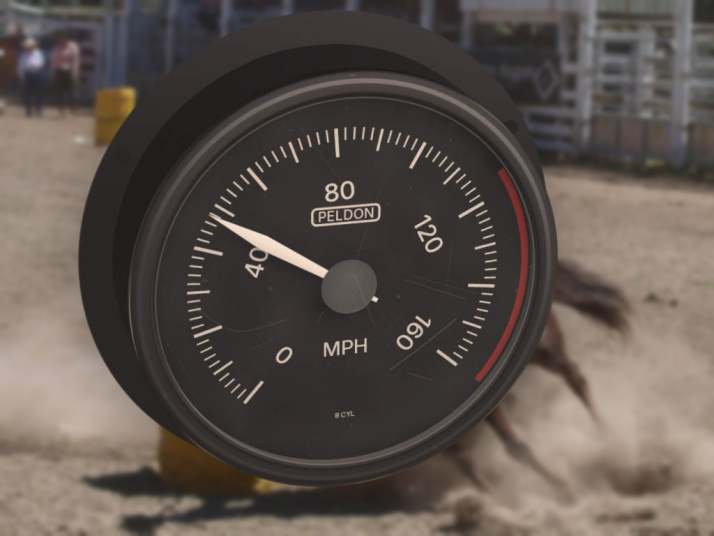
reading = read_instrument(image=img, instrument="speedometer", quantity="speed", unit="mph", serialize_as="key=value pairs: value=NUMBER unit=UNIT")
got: value=48 unit=mph
